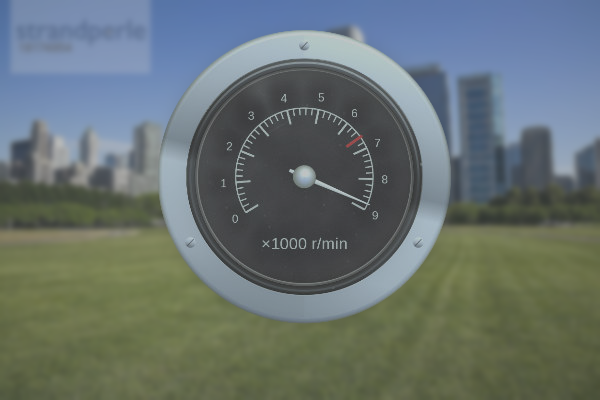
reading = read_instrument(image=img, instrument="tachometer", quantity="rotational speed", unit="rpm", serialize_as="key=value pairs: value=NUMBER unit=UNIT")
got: value=8800 unit=rpm
